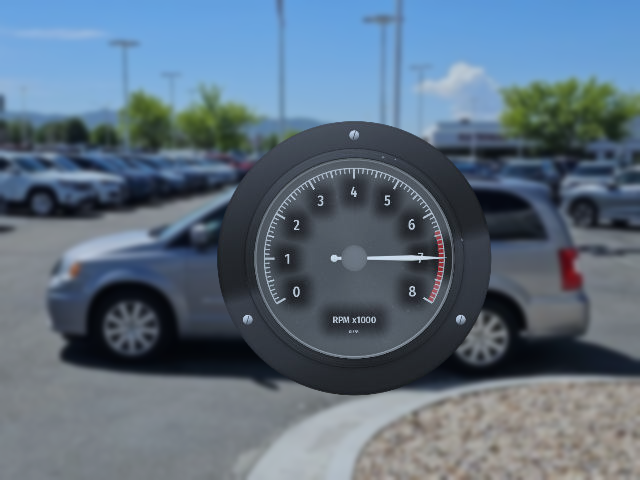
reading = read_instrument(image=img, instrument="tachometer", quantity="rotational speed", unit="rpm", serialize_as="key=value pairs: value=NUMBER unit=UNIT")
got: value=7000 unit=rpm
